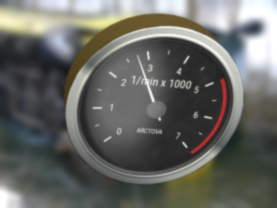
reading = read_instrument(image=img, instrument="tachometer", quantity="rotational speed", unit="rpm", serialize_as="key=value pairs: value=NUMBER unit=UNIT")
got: value=2750 unit=rpm
